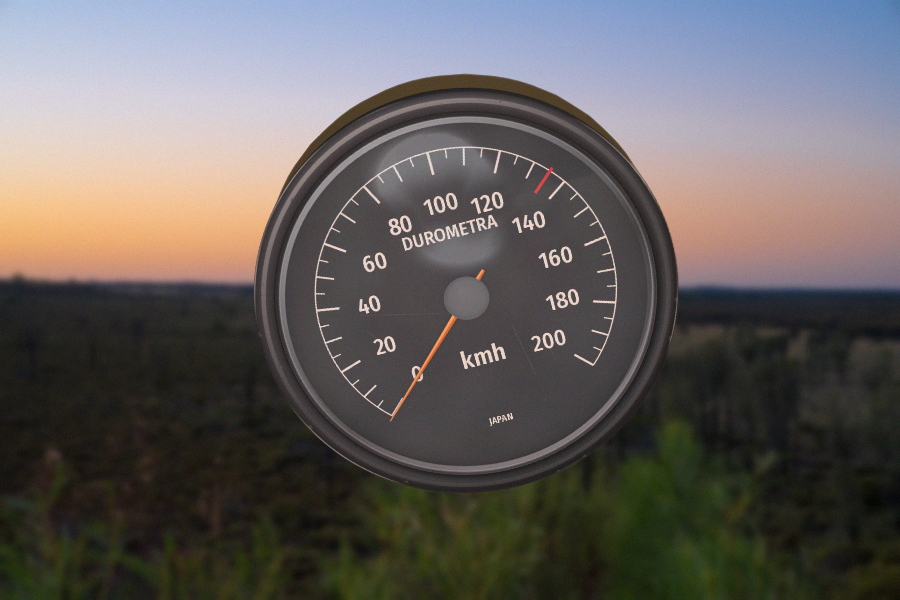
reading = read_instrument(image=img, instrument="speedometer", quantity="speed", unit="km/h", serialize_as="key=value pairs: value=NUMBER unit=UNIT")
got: value=0 unit=km/h
